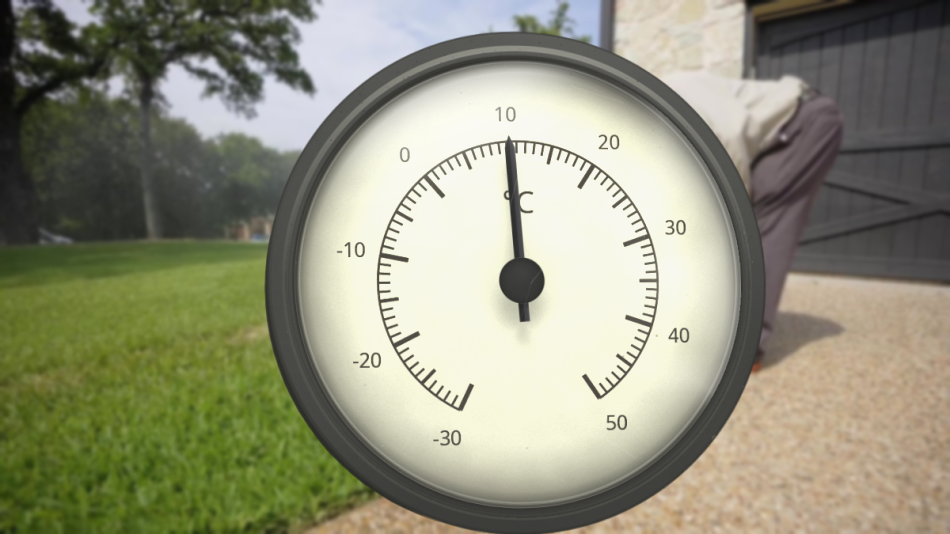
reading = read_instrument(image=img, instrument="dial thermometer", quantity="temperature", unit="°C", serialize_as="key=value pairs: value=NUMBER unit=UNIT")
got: value=10 unit=°C
